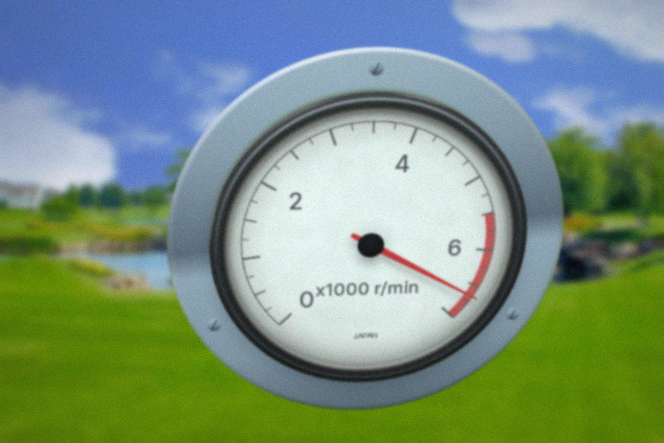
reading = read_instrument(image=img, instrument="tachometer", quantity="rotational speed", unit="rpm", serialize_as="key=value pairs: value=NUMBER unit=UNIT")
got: value=6625 unit=rpm
